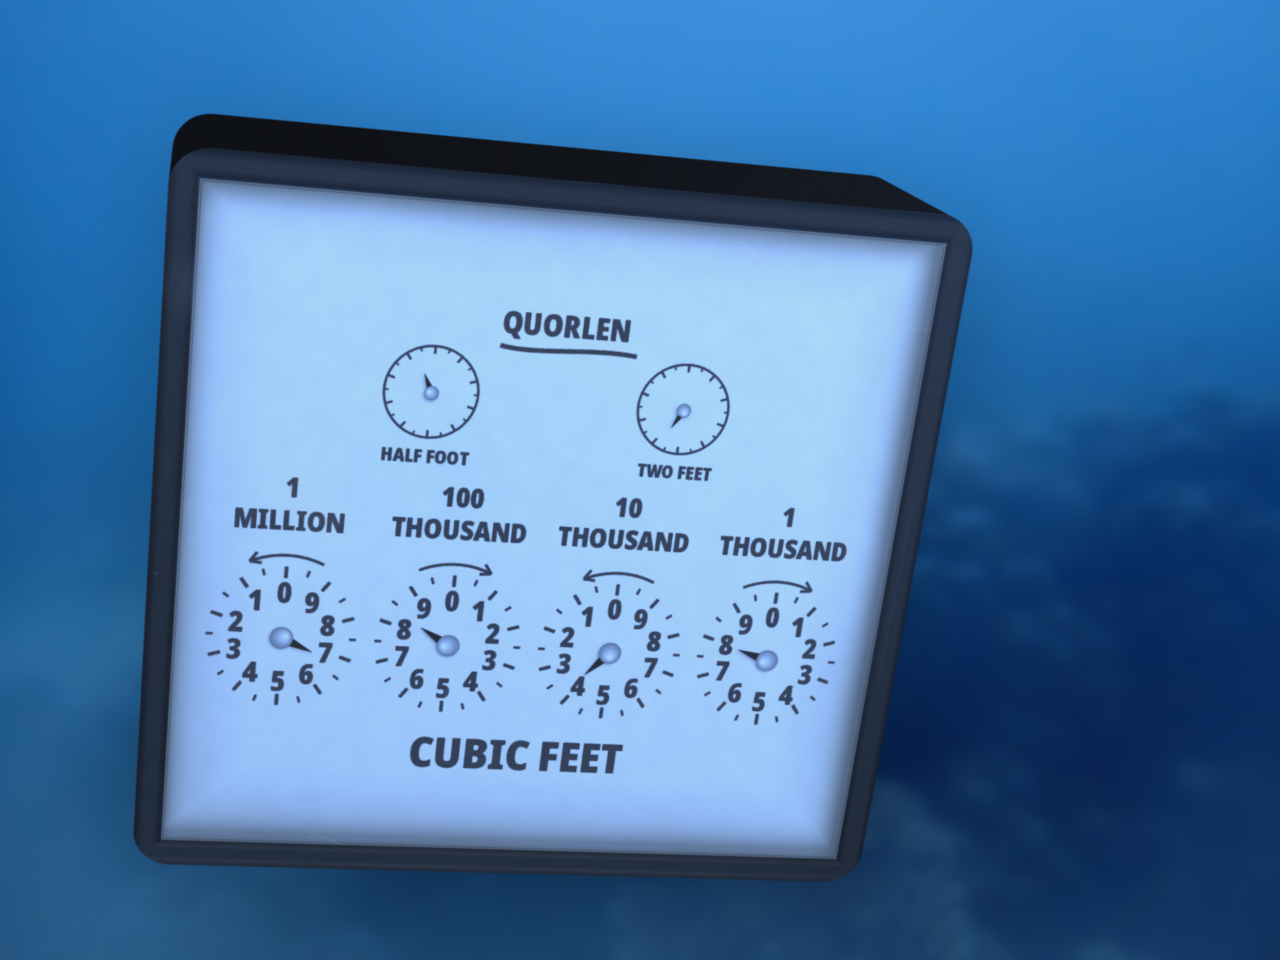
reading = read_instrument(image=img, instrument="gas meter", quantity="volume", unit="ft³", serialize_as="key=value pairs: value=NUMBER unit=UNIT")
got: value=683800 unit=ft³
